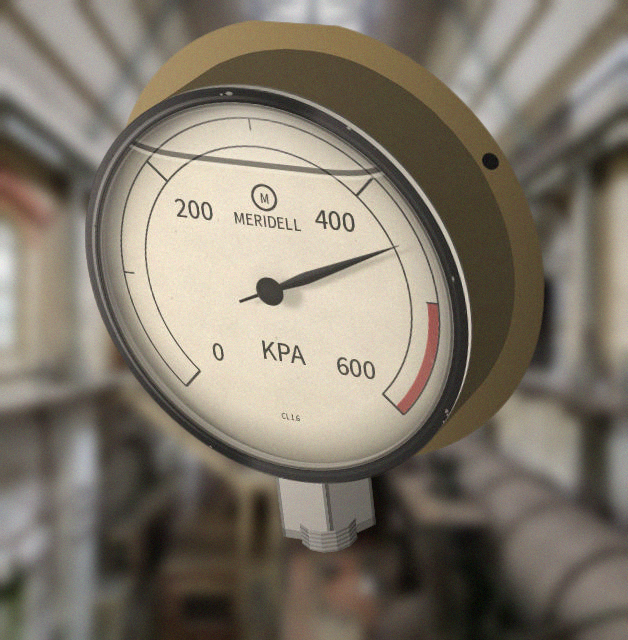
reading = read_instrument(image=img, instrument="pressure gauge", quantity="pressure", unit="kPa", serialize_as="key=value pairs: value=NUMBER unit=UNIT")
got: value=450 unit=kPa
